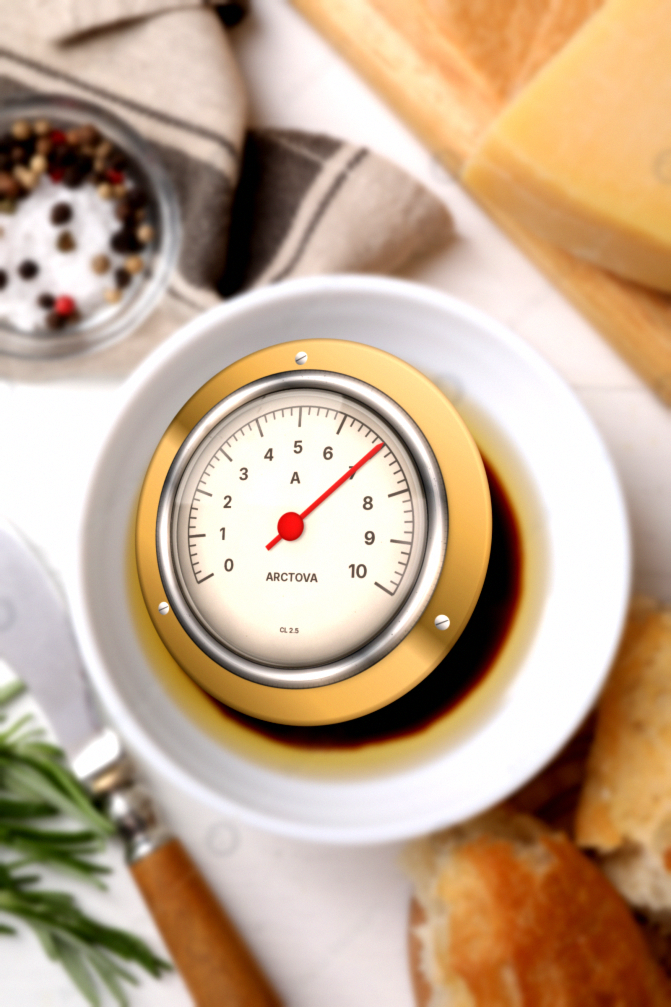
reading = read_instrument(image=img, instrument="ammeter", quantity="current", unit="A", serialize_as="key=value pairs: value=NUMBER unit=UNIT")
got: value=7 unit=A
